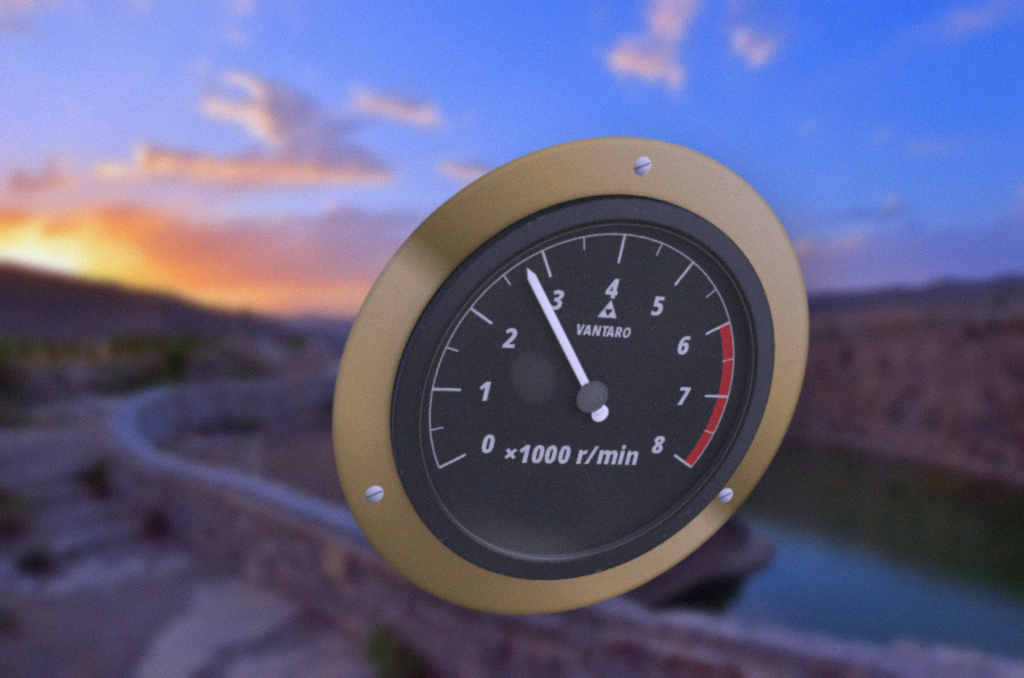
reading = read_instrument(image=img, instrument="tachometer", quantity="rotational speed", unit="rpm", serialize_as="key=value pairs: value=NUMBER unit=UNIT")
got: value=2750 unit=rpm
